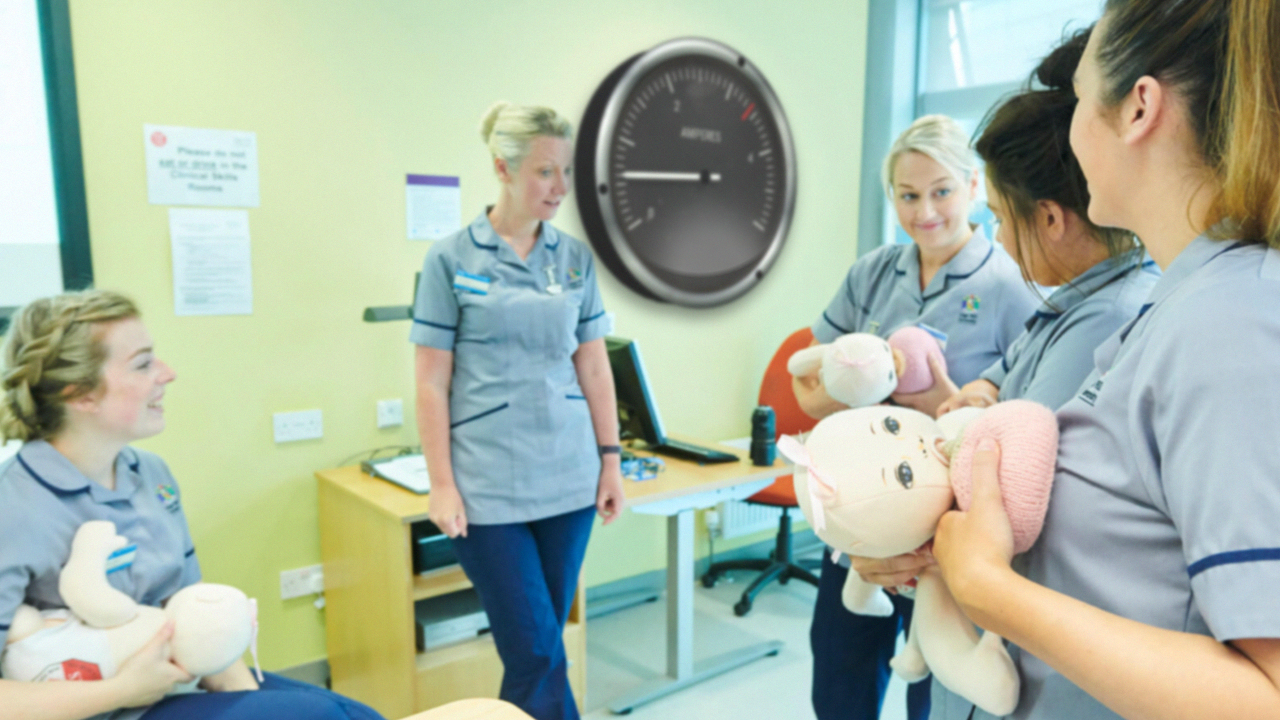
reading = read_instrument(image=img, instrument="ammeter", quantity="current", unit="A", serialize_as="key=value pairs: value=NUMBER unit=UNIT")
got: value=0.6 unit=A
